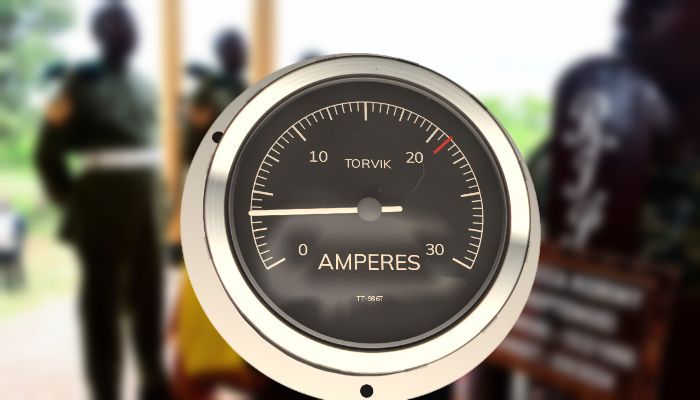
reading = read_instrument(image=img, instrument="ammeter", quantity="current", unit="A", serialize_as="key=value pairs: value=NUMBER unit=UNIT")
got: value=3.5 unit=A
